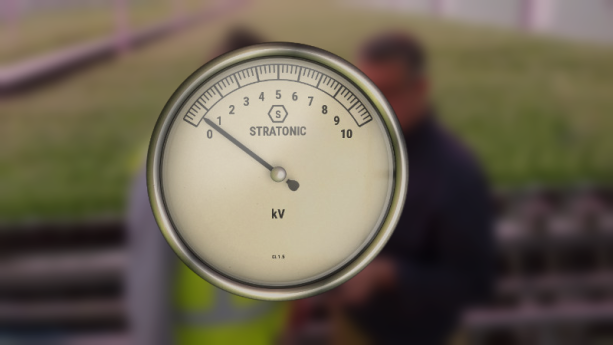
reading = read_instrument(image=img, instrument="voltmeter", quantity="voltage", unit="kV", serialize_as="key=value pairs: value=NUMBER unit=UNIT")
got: value=0.6 unit=kV
